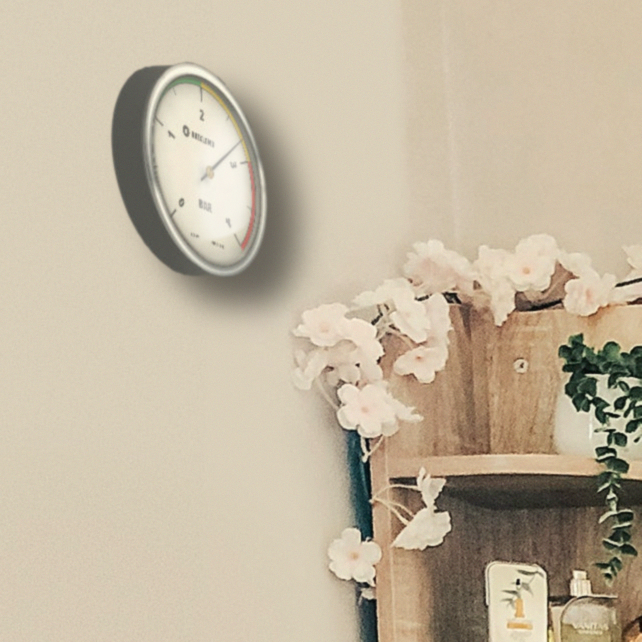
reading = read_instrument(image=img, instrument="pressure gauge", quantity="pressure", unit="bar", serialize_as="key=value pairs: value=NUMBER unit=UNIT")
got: value=2.75 unit=bar
